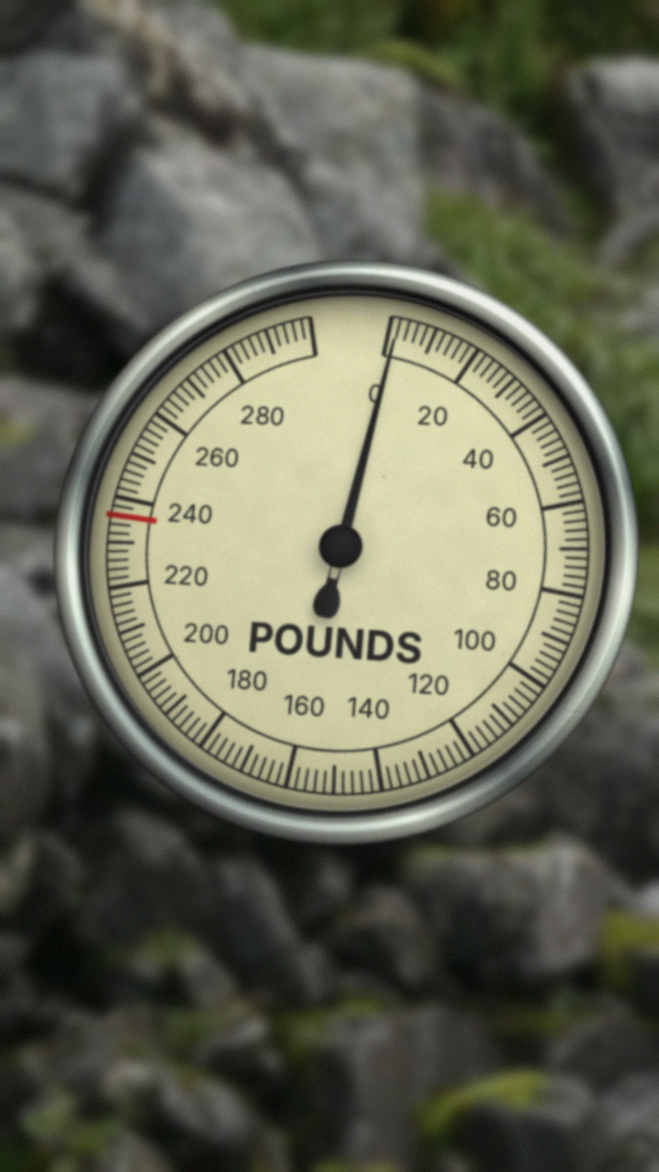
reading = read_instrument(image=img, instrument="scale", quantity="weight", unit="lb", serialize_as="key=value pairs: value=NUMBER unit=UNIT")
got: value=2 unit=lb
